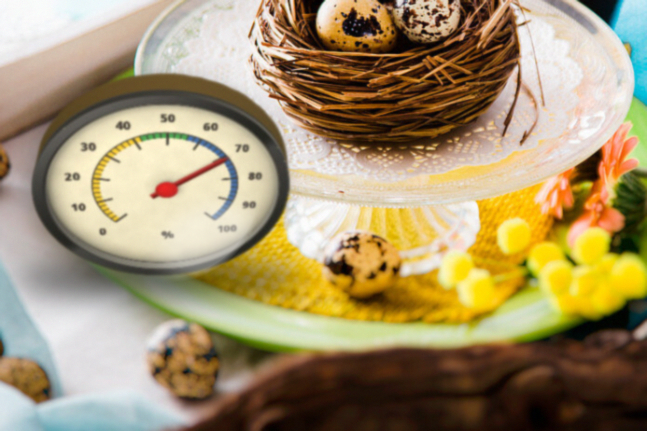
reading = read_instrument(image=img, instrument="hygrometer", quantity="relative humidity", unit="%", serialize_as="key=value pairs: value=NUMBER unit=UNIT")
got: value=70 unit=%
